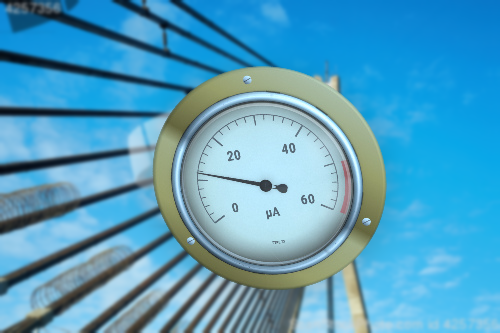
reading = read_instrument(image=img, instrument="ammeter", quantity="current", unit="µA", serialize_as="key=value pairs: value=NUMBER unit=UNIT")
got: value=12 unit=µA
